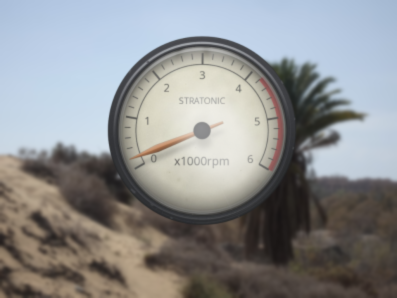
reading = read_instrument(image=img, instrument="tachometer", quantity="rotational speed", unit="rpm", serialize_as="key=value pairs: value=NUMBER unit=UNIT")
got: value=200 unit=rpm
